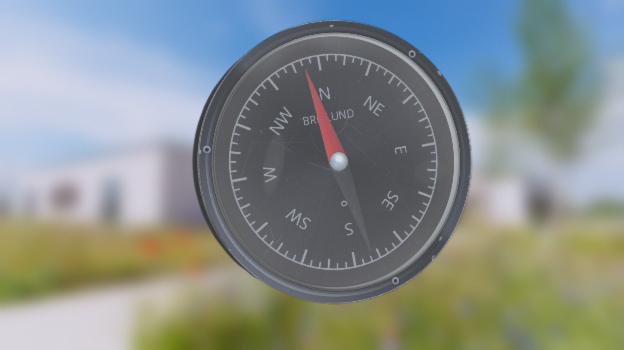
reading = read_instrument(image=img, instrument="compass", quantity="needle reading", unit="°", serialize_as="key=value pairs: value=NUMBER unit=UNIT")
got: value=350 unit=°
